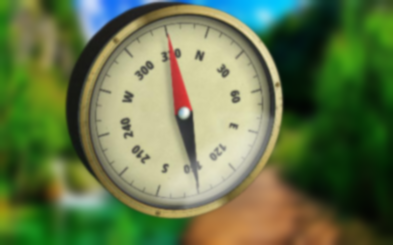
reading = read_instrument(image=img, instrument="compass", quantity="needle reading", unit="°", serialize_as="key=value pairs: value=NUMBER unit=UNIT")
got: value=330 unit=°
